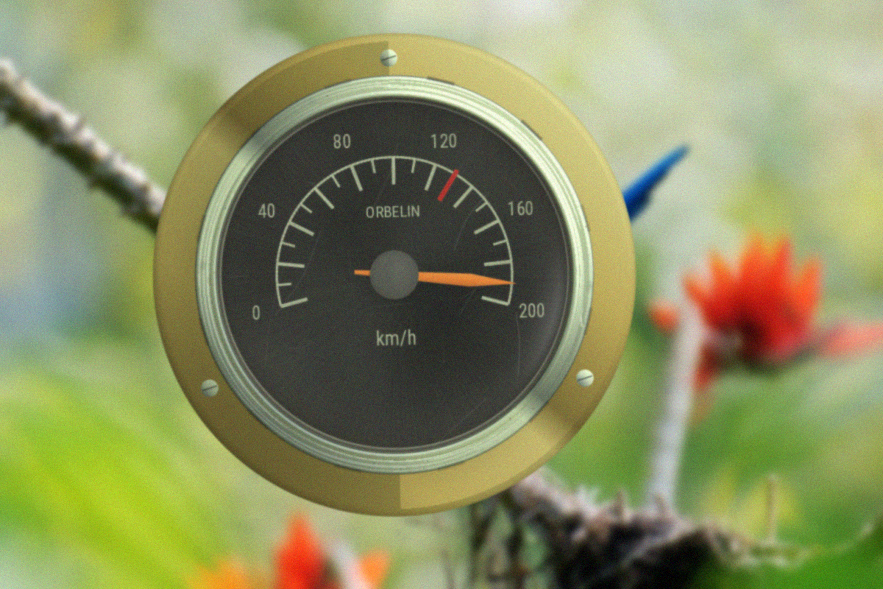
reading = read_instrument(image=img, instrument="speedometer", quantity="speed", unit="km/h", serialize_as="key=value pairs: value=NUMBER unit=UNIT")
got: value=190 unit=km/h
